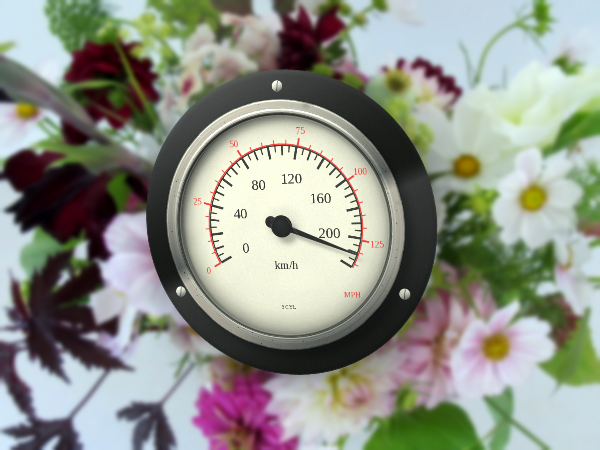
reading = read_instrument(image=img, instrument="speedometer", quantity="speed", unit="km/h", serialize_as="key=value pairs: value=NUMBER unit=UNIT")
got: value=210 unit=km/h
